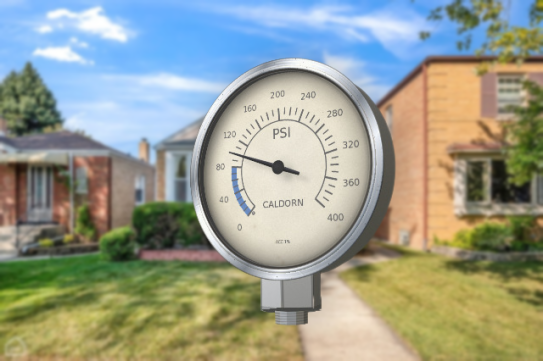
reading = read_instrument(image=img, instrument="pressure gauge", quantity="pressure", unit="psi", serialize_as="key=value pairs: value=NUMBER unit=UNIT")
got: value=100 unit=psi
